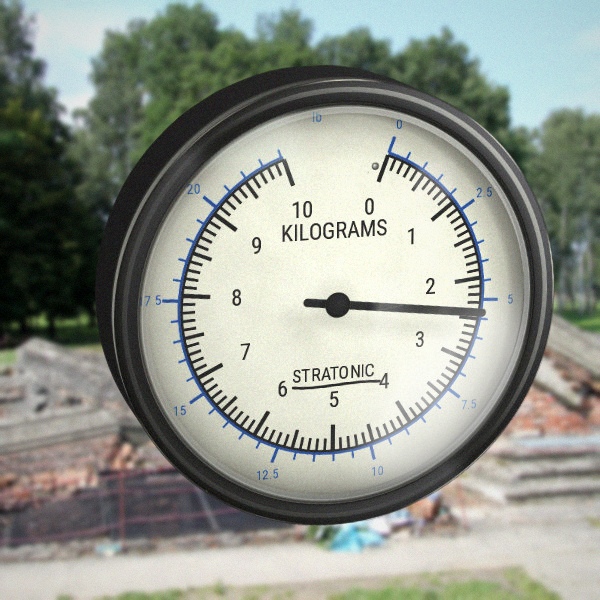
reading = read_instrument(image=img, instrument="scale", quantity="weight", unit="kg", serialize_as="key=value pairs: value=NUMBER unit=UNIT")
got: value=2.4 unit=kg
